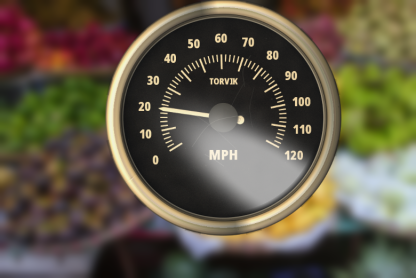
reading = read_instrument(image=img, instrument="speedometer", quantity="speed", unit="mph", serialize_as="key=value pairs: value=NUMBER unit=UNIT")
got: value=20 unit=mph
